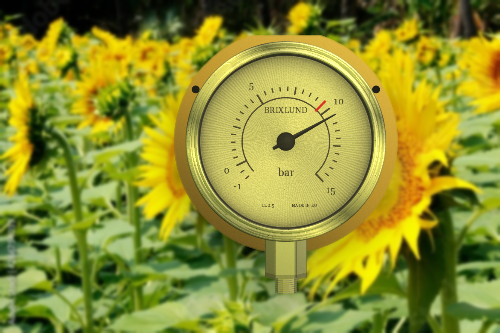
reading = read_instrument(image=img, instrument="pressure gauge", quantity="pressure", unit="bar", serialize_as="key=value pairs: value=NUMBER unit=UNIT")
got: value=10.5 unit=bar
